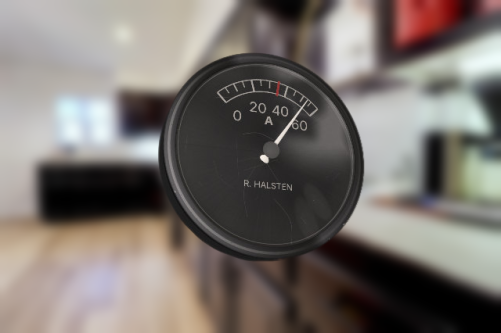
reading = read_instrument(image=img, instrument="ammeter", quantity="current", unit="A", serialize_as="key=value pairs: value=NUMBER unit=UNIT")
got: value=52.5 unit=A
